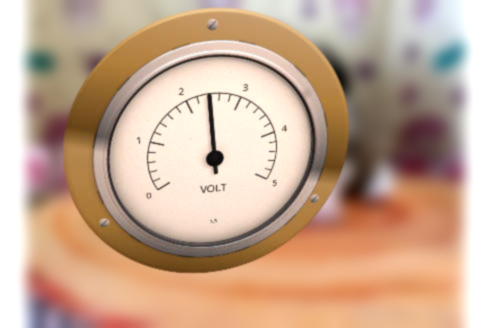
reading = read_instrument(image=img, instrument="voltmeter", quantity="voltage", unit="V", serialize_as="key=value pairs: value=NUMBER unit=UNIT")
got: value=2.4 unit=V
